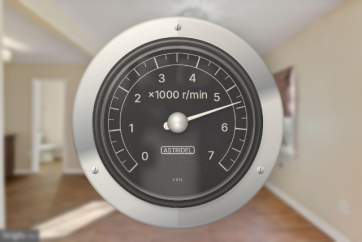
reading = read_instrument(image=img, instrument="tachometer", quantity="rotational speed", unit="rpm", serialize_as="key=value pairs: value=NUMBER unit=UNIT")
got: value=5375 unit=rpm
